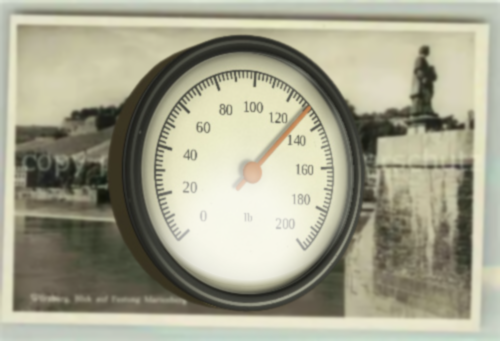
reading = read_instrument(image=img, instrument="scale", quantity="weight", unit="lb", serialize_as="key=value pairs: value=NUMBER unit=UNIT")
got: value=130 unit=lb
